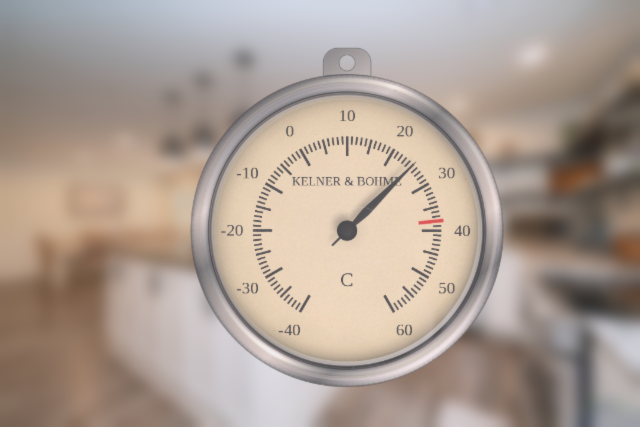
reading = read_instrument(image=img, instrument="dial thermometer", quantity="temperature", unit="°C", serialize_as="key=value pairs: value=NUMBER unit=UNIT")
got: value=25 unit=°C
